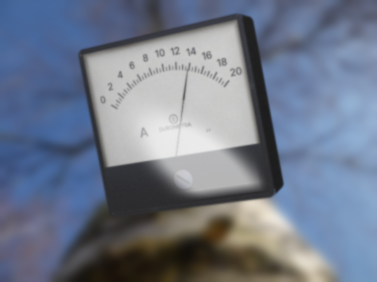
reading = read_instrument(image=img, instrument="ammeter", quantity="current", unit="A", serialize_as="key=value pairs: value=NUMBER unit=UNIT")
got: value=14 unit=A
